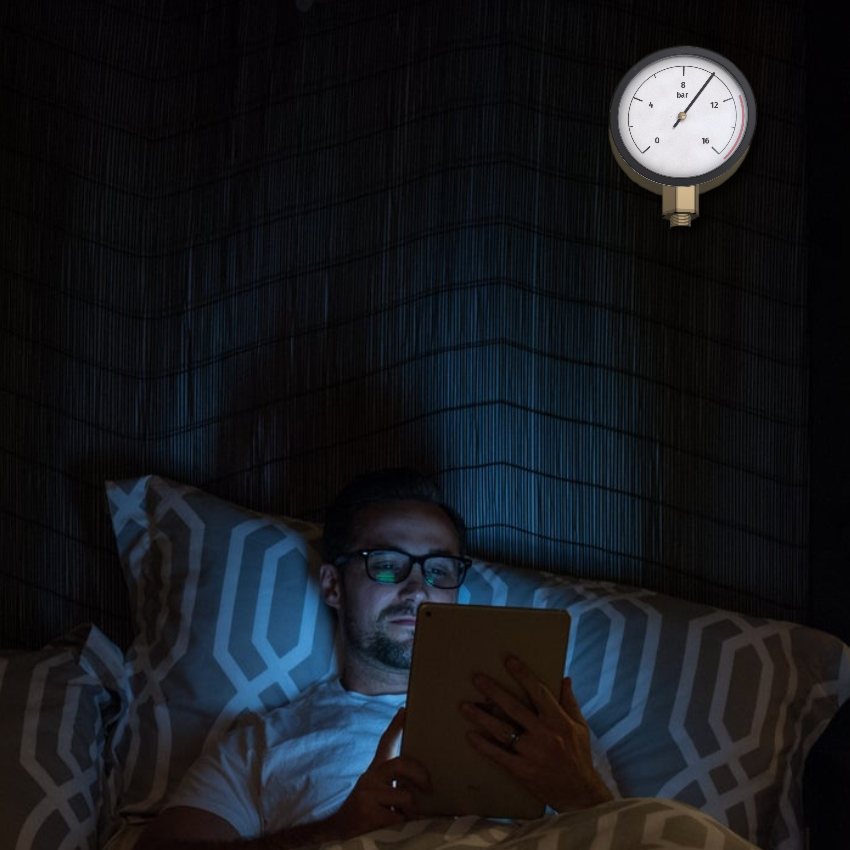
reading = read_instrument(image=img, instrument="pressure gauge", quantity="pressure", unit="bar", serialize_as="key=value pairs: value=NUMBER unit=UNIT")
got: value=10 unit=bar
